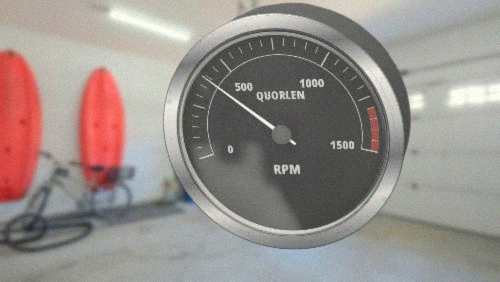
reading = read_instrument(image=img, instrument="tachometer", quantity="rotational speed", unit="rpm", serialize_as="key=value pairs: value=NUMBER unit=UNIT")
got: value=400 unit=rpm
